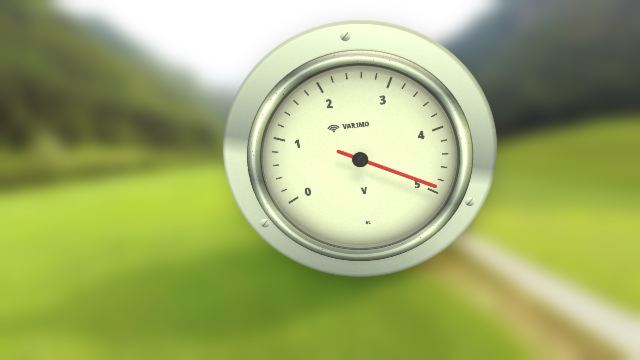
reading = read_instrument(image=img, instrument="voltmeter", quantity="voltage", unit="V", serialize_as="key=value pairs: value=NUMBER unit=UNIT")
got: value=4.9 unit=V
